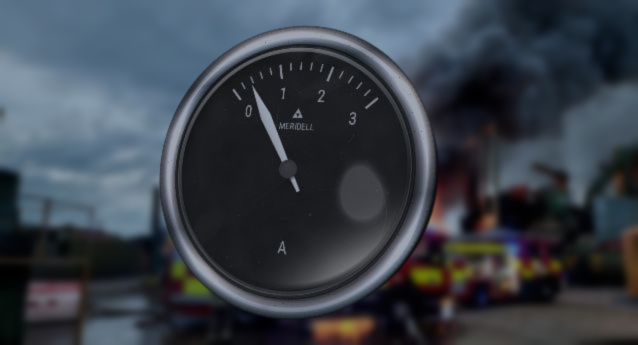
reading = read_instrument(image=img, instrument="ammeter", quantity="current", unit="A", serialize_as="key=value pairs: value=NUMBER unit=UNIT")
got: value=0.4 unit=A
